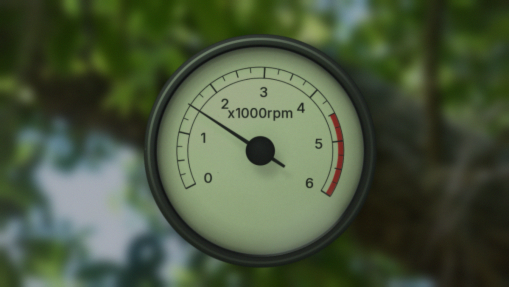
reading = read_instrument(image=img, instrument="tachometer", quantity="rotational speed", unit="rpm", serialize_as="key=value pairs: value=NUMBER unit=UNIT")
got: value=1500 unit=rpm
